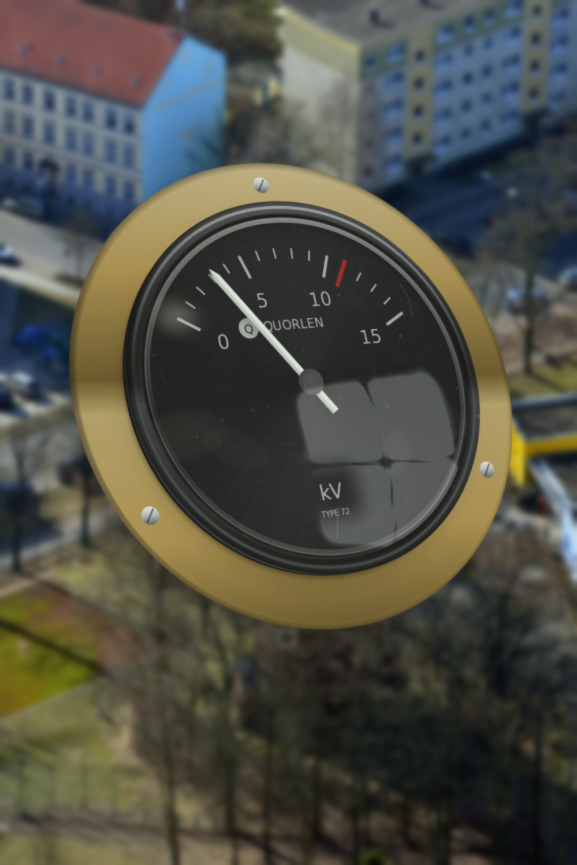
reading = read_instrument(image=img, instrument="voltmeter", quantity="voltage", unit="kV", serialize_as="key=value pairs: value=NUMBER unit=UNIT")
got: value=3 unit=kV
